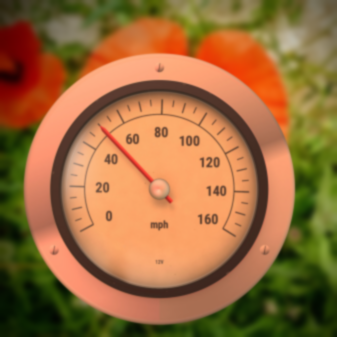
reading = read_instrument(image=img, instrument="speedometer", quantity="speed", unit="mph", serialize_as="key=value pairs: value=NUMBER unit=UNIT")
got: value=50 unit=mph
